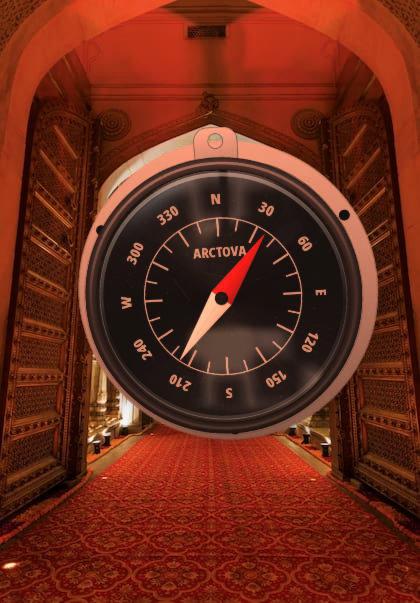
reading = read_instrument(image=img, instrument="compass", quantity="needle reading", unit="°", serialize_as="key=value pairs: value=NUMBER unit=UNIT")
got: value=37.5 unit=°
